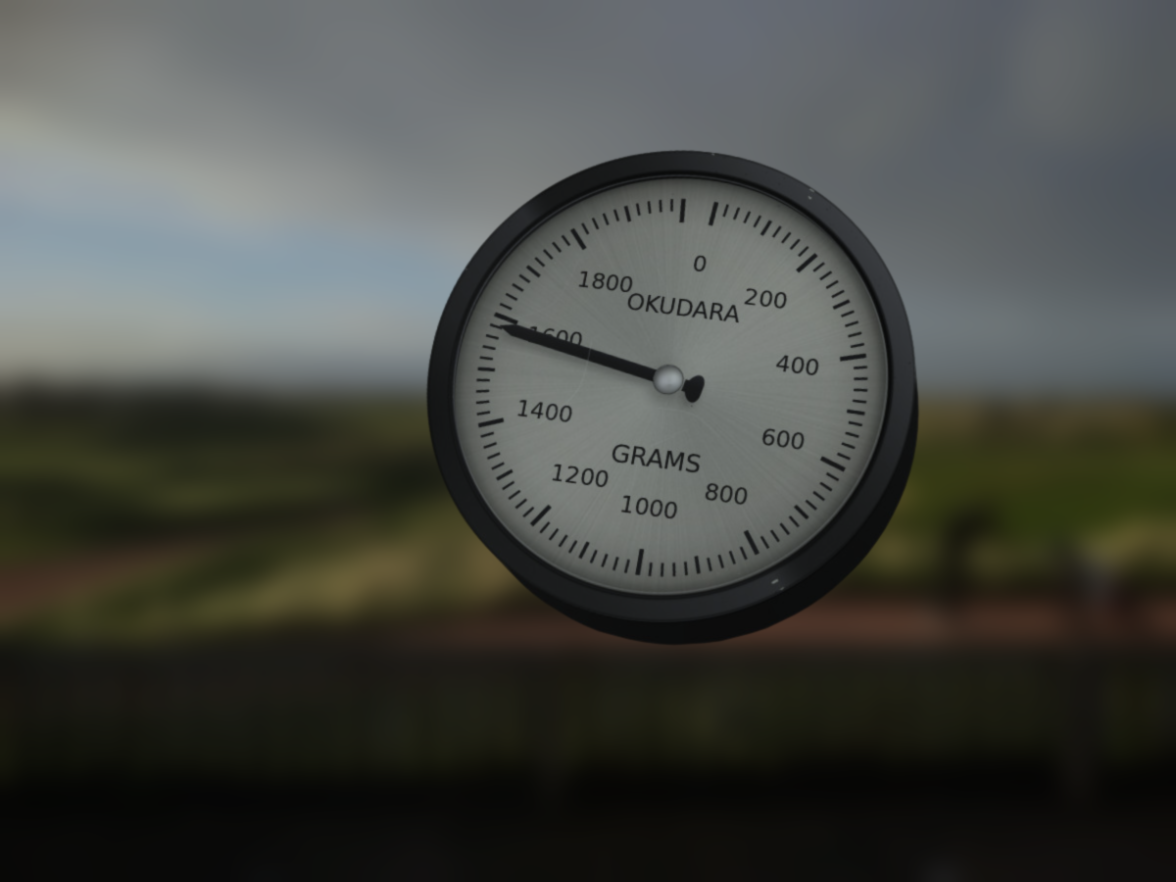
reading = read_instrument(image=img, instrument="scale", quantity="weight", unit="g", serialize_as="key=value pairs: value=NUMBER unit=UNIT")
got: value=1580 unit=g
